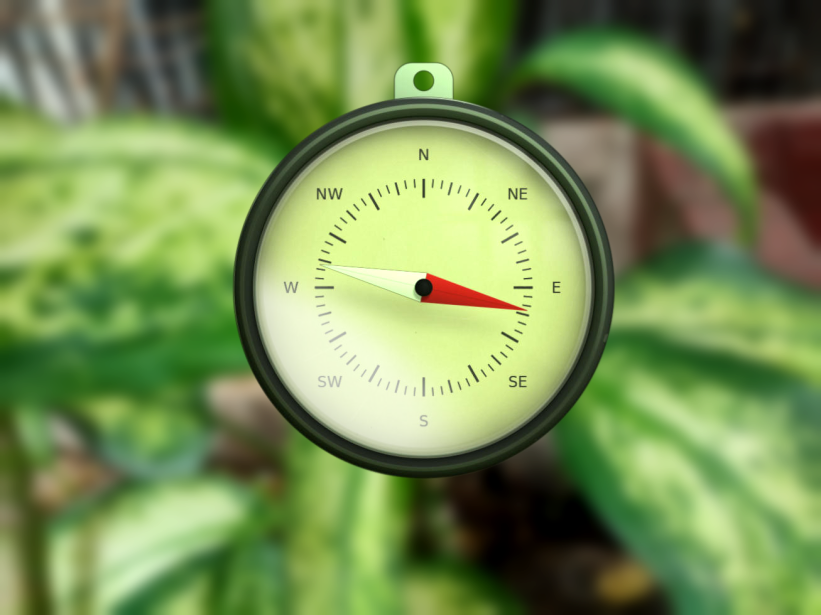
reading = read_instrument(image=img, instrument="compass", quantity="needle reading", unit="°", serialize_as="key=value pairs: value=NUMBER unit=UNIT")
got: value=102.5 unit=°
